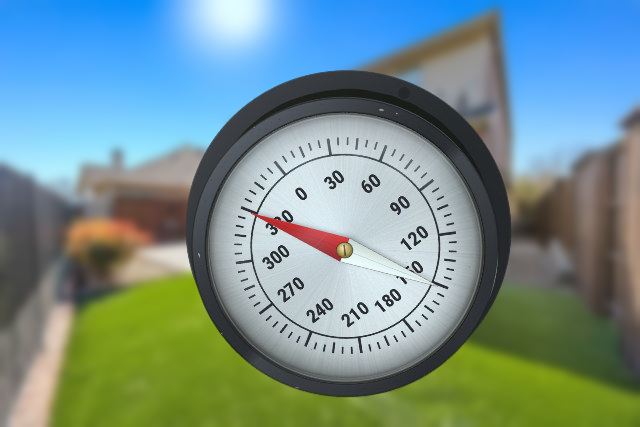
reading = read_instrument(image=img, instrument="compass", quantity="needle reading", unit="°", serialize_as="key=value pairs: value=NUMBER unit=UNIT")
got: value=330 unit=°
